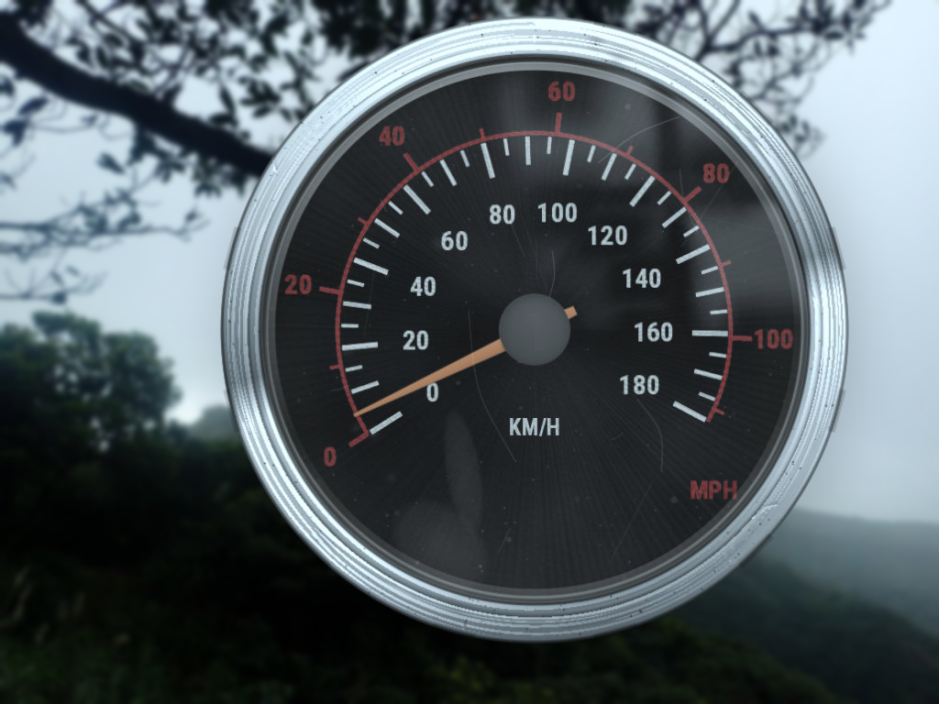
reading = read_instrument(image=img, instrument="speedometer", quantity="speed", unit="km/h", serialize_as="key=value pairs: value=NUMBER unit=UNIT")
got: value=5 unit=km/h
